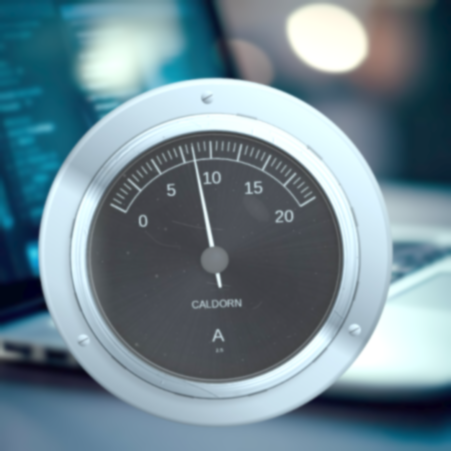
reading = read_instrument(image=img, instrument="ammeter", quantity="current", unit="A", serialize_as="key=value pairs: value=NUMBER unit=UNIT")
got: value=8.5 unit=A
